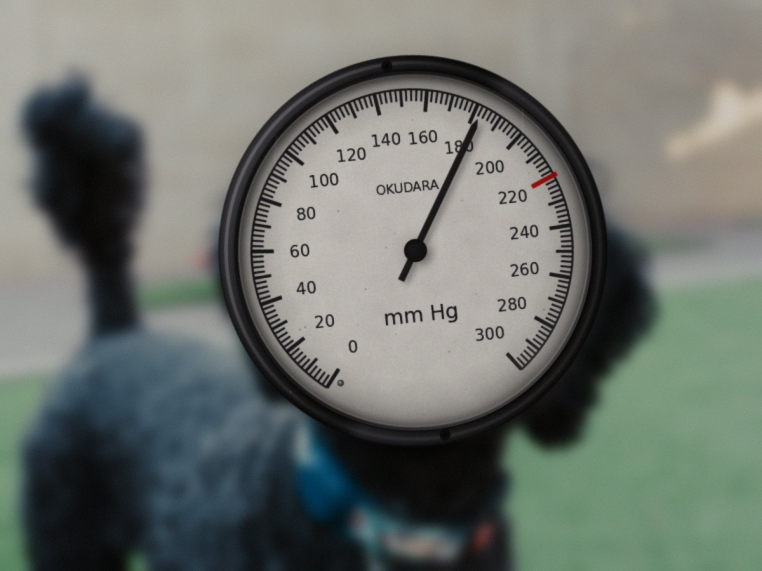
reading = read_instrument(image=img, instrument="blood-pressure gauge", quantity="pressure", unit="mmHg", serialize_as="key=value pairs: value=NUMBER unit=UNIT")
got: value=182 unit=mmHg
